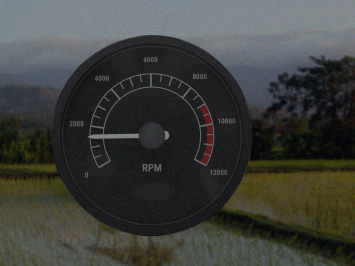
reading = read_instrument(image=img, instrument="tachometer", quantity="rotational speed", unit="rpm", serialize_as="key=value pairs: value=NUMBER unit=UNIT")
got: value=1500 unit=rpm
